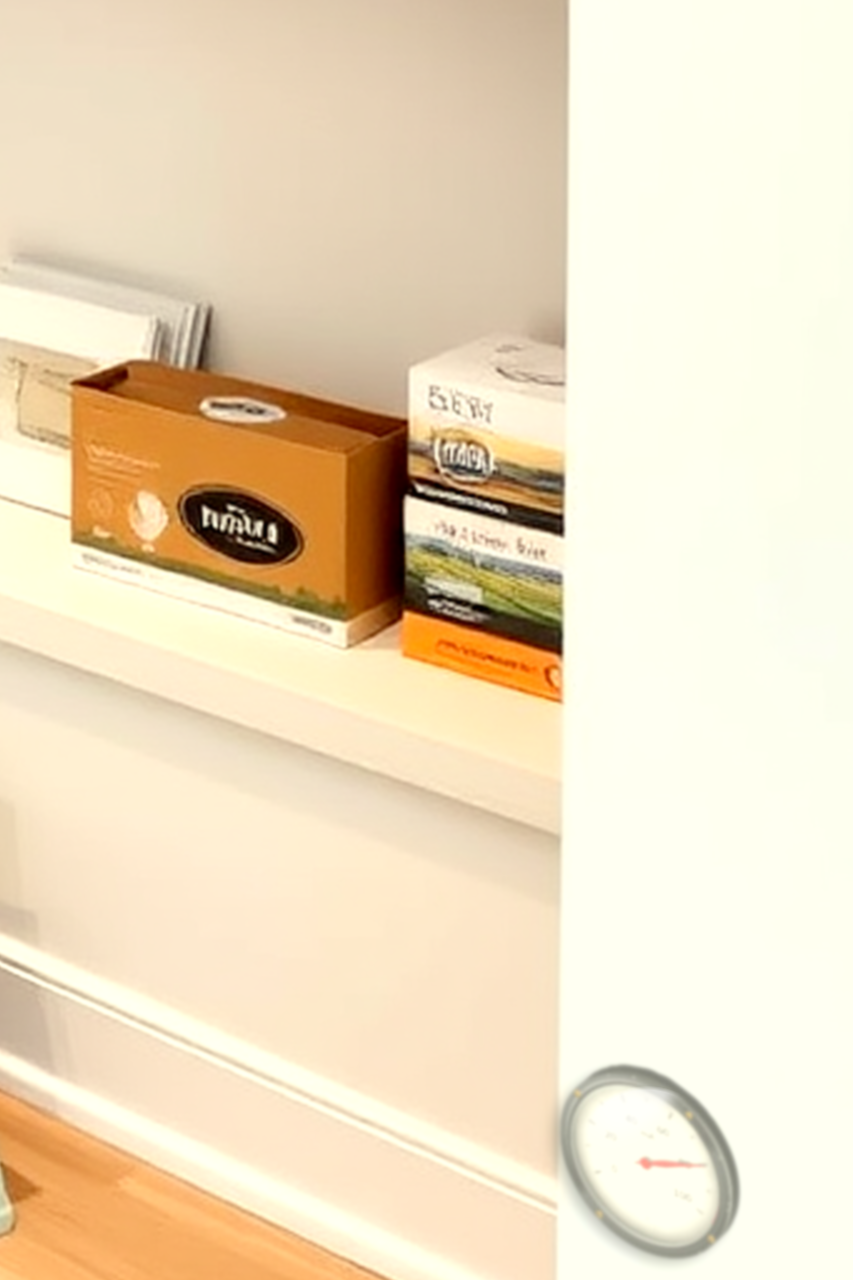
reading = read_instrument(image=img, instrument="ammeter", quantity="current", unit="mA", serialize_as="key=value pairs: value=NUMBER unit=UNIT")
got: value=80 unit=mA
